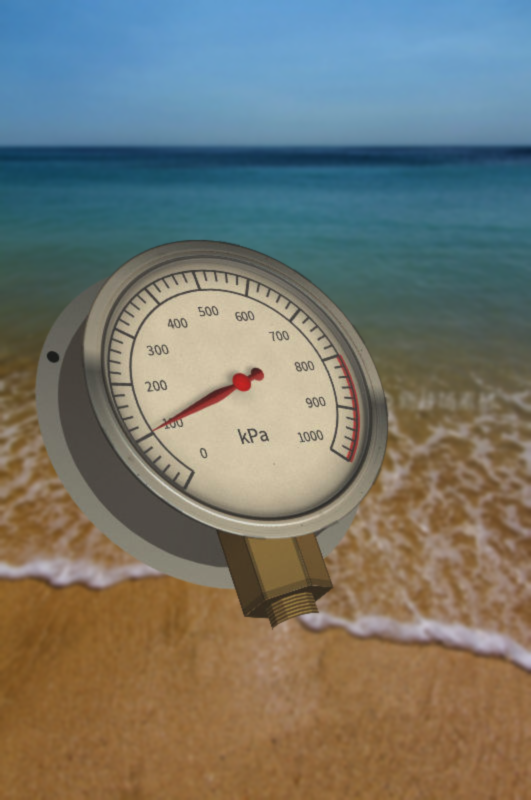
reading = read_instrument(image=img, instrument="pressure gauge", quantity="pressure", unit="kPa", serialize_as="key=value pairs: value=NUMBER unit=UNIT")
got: value=100 unit=kPa
